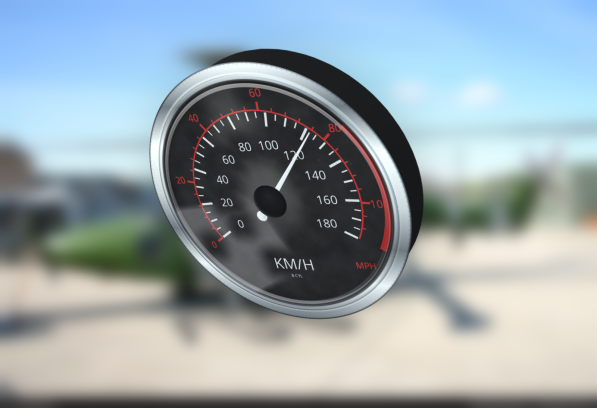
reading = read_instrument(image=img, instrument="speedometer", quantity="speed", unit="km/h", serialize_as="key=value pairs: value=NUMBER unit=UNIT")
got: value=122.5 unit=km/h
